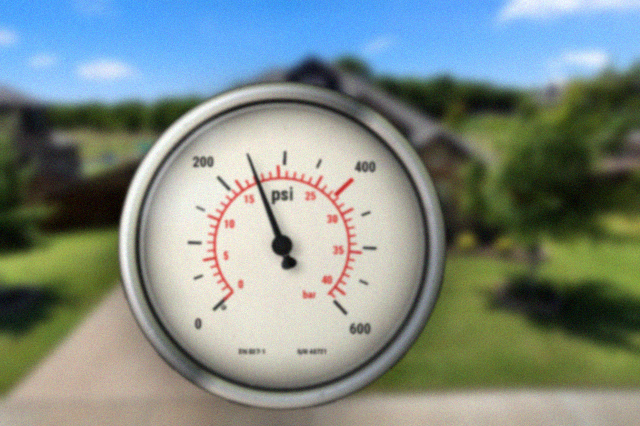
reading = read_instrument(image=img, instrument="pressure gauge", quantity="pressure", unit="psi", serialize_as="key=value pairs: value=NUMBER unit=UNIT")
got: value=250 unit=psi
